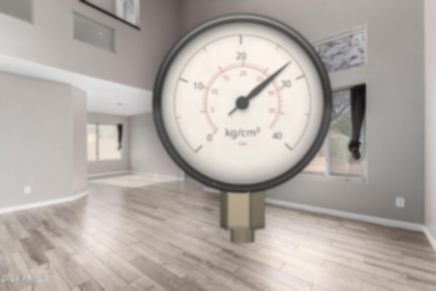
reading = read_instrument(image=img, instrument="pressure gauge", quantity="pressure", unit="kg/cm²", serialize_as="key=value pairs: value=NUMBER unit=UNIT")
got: value=27.5 unit=kg/cm²
